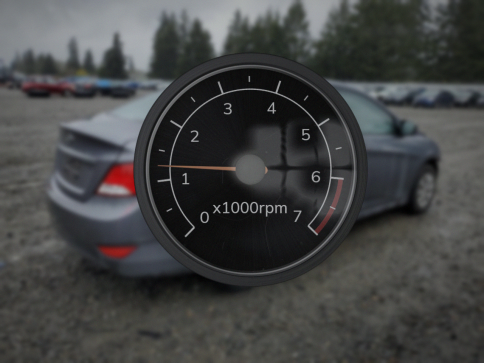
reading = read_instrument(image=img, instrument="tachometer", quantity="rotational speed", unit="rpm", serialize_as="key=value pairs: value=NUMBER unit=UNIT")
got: value=1250 unit=rpm
